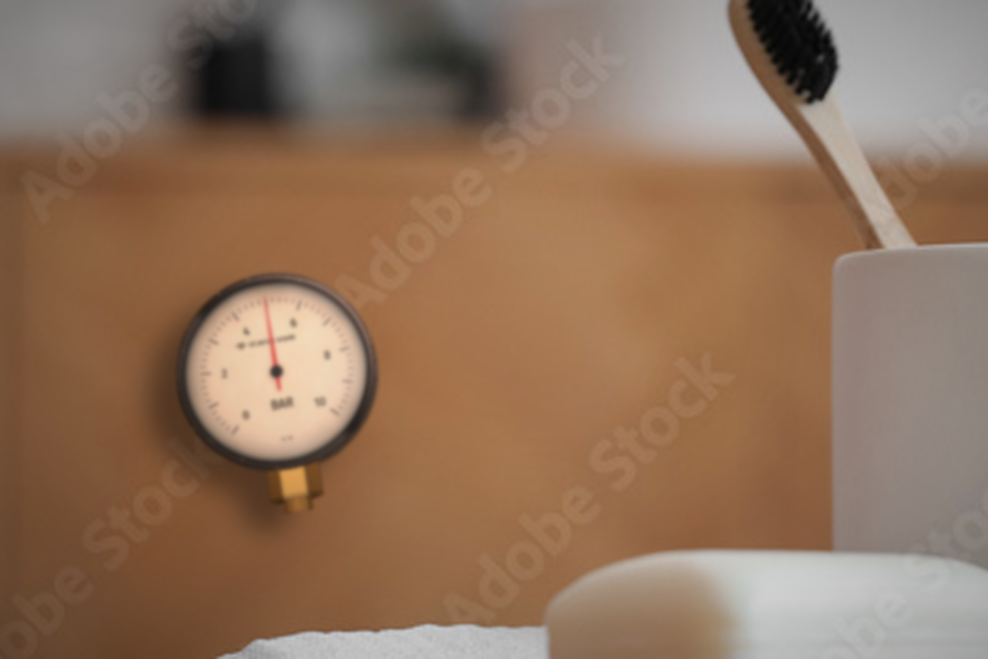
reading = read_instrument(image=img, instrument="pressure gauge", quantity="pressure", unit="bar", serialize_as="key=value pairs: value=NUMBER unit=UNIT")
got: value=5 unit=bar
